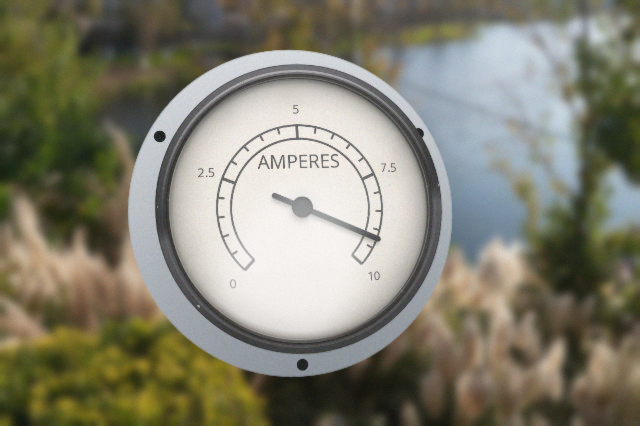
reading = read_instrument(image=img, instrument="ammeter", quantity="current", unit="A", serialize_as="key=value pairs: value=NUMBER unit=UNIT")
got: value=9.25 unit=A
